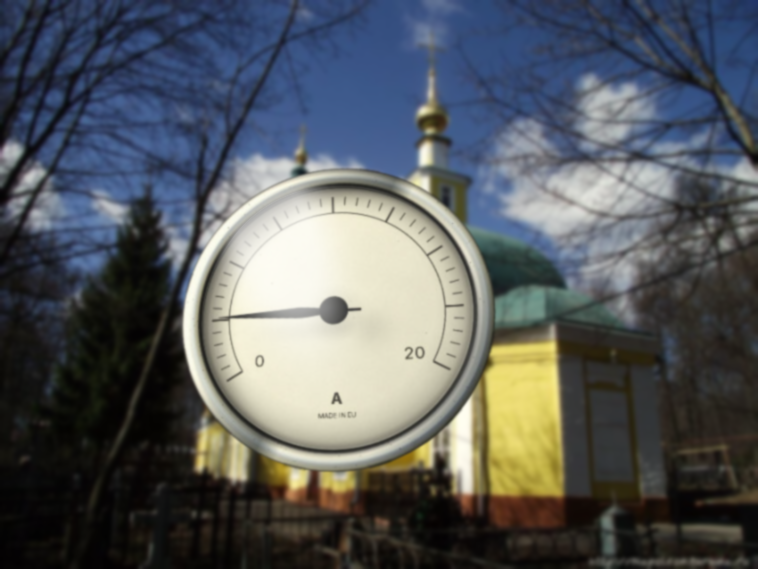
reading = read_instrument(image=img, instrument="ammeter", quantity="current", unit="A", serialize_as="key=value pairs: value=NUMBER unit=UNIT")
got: value=2.5 unit=A
